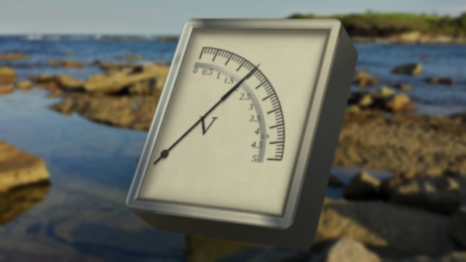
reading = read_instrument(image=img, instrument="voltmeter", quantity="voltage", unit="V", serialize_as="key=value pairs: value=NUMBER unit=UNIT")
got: value=2 unit=V
